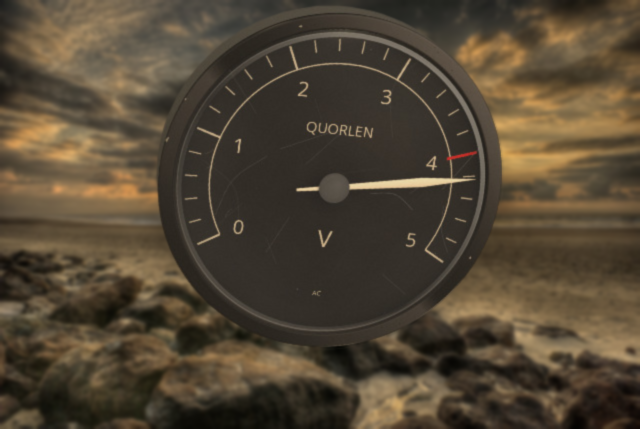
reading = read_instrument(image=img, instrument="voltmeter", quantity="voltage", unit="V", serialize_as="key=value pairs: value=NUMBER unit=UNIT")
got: value=4.2 unit=V
